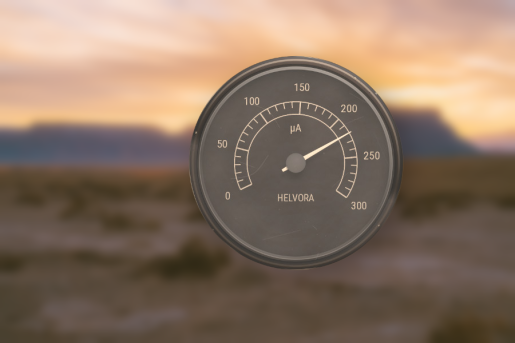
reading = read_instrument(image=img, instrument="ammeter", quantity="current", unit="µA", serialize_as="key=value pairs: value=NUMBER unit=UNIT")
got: value=220 unit=µA
